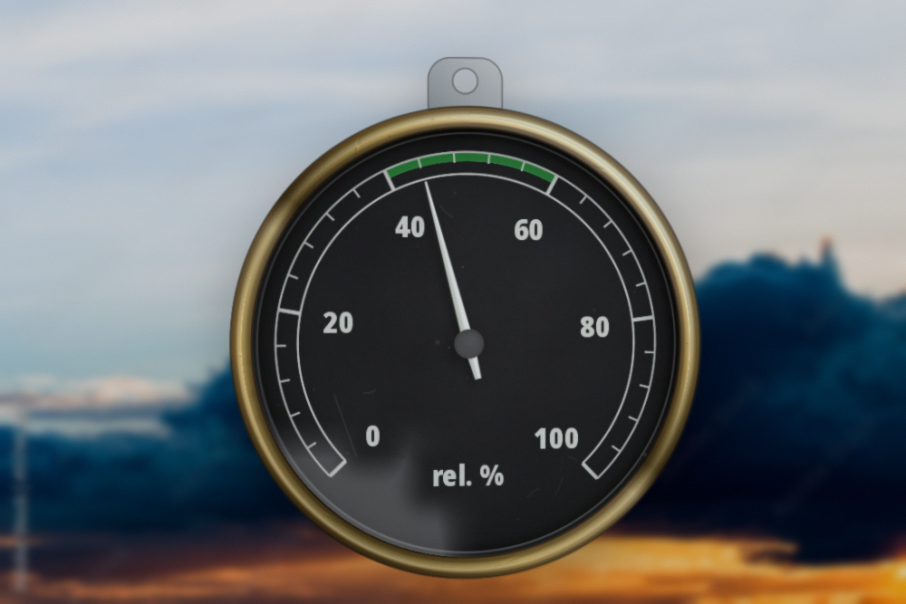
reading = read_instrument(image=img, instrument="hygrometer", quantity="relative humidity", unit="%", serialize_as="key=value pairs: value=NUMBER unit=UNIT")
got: value=44 unit=%
